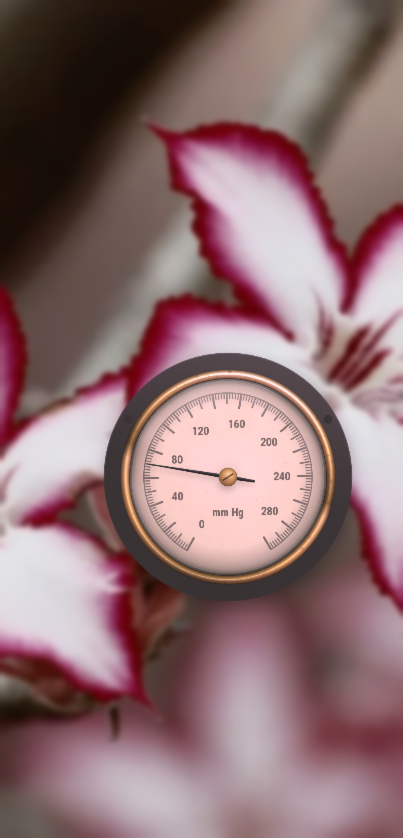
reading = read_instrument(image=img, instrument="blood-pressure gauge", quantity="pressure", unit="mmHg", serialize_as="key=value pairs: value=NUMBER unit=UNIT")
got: value=70 unit=mmHg
